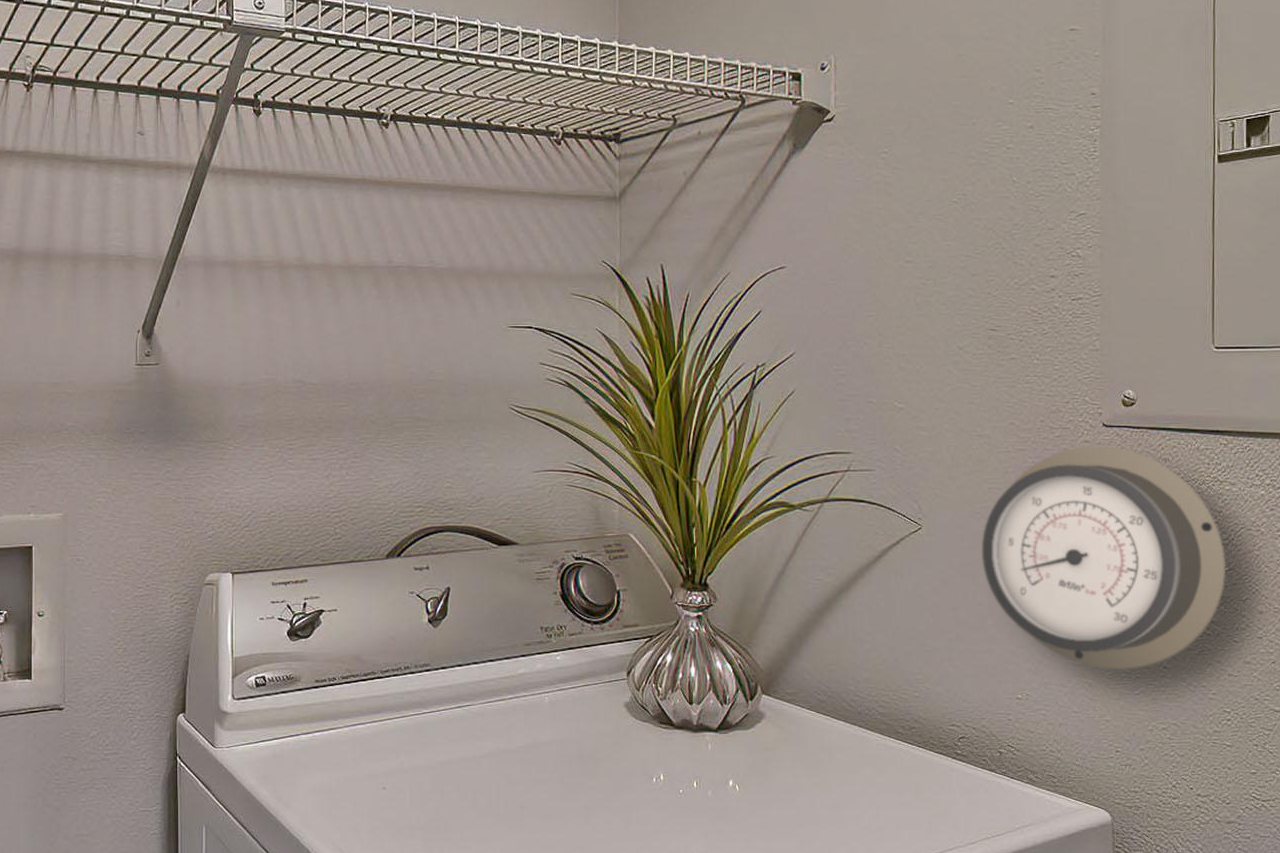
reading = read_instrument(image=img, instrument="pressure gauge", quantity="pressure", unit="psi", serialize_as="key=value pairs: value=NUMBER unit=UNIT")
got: value=2 unit=psi
